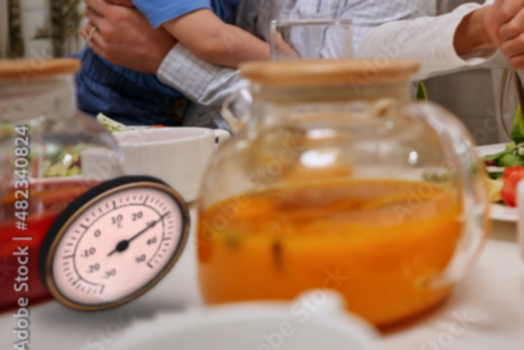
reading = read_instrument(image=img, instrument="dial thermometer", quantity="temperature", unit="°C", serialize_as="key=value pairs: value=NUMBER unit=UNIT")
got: value=30 unit=°C
